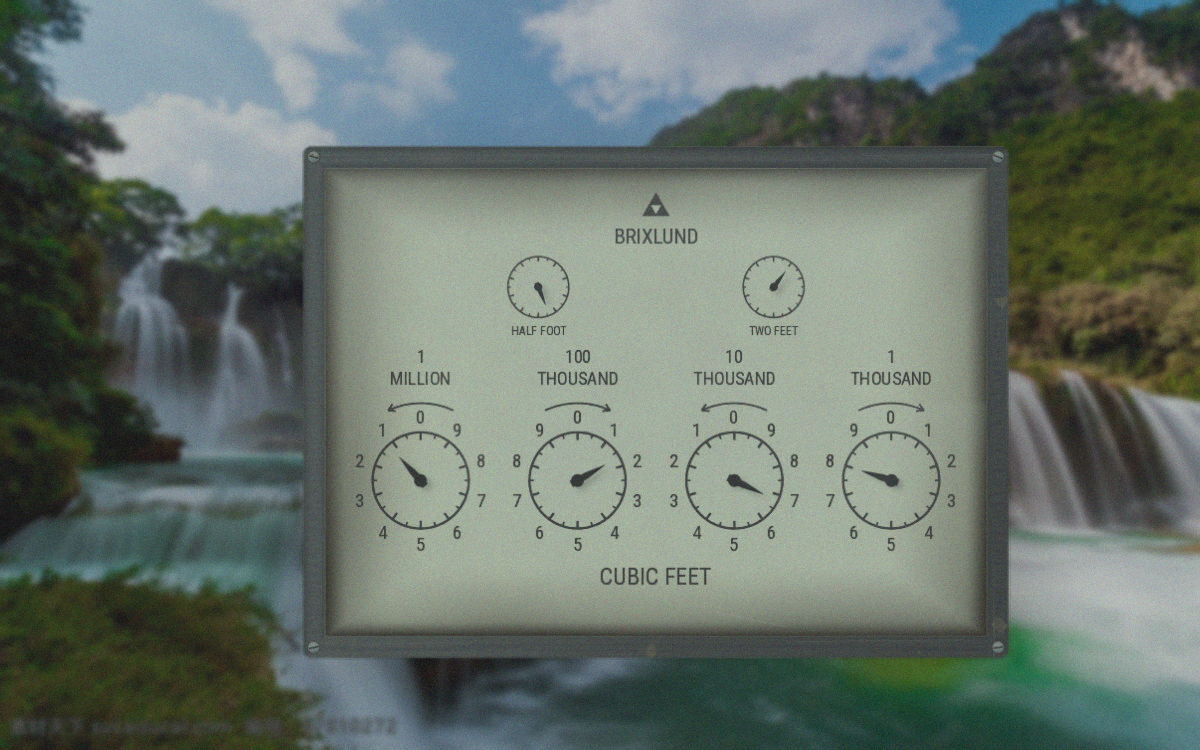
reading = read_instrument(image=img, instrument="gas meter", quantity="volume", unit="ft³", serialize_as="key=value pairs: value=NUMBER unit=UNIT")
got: value=116800 unit=ft³
